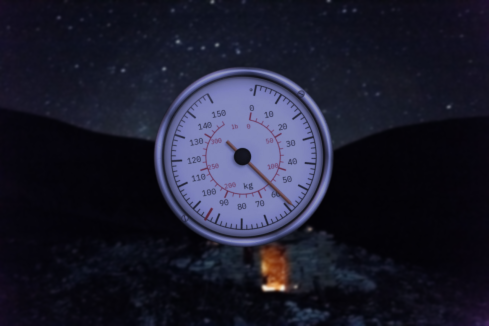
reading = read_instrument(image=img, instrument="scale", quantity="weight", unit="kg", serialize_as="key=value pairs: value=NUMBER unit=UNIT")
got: value=58 unit=kg
